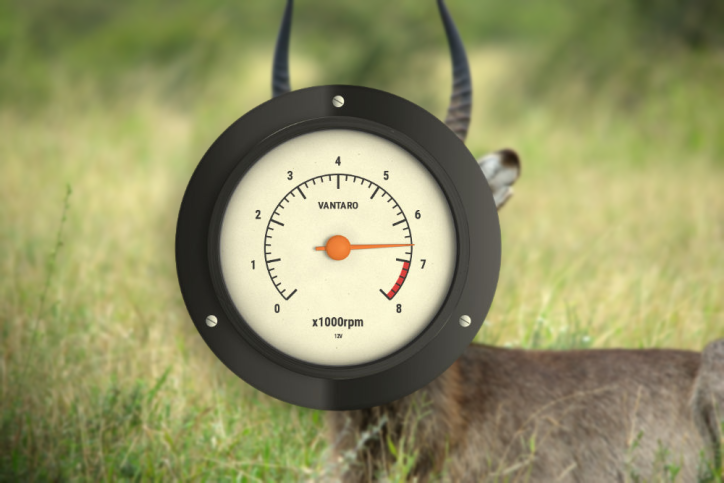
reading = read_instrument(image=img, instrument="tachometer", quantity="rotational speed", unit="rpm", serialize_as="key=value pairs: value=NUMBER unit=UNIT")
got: value=6600 unit=rpm
